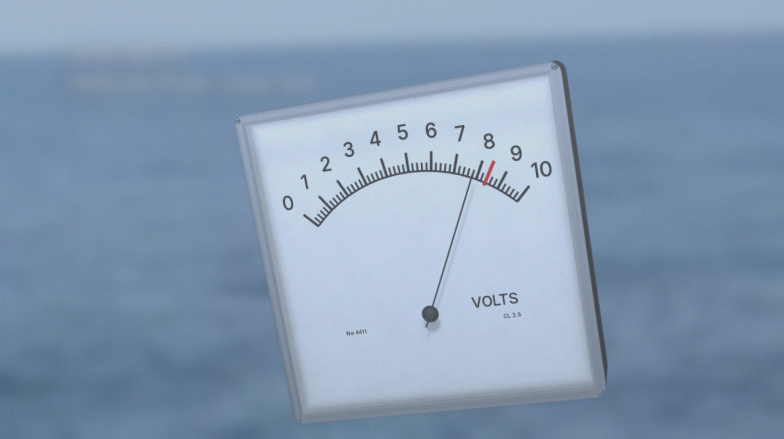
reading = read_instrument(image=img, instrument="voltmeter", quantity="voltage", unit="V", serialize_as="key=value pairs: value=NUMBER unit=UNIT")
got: value=7.8 unit=V
